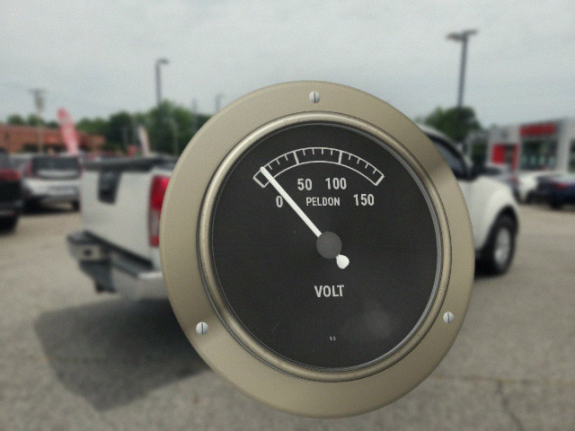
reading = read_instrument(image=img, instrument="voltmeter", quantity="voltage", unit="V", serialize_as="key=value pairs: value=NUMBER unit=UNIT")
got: value=10 unit=V
